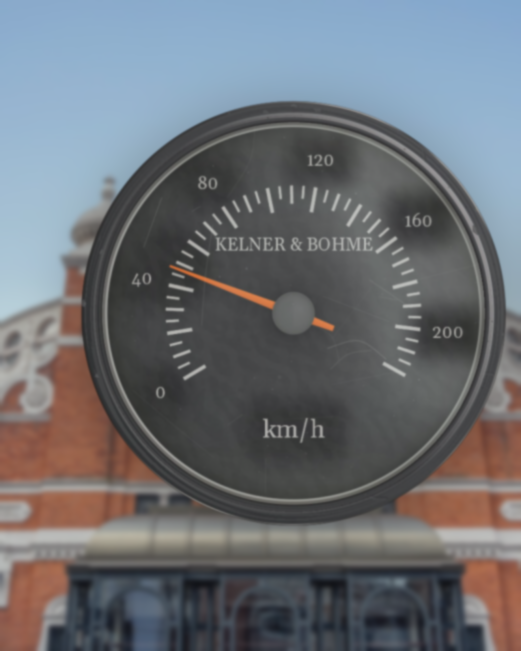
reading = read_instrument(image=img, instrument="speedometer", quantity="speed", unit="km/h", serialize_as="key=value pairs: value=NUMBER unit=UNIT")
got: value=47.5 unit=km/h
